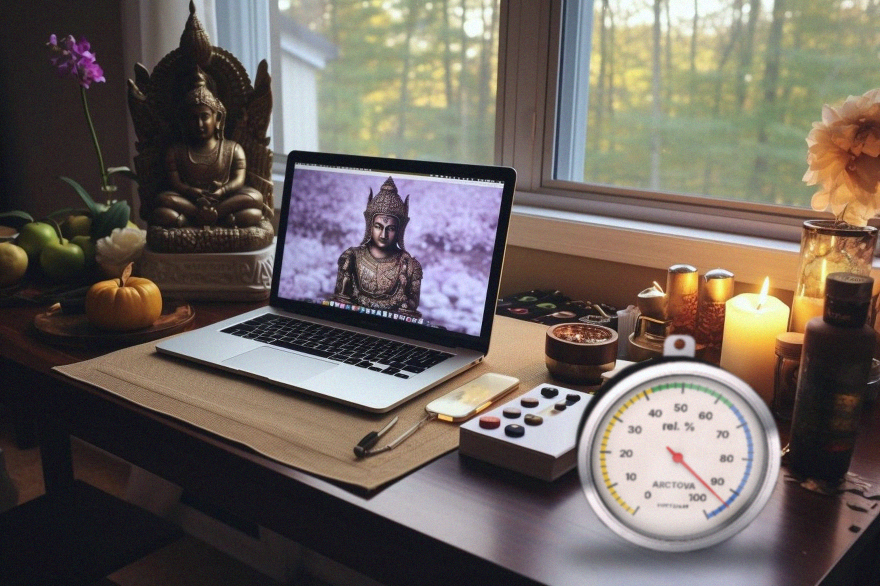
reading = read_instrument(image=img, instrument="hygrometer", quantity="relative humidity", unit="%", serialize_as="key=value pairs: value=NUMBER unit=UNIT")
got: value=94 unit=%
